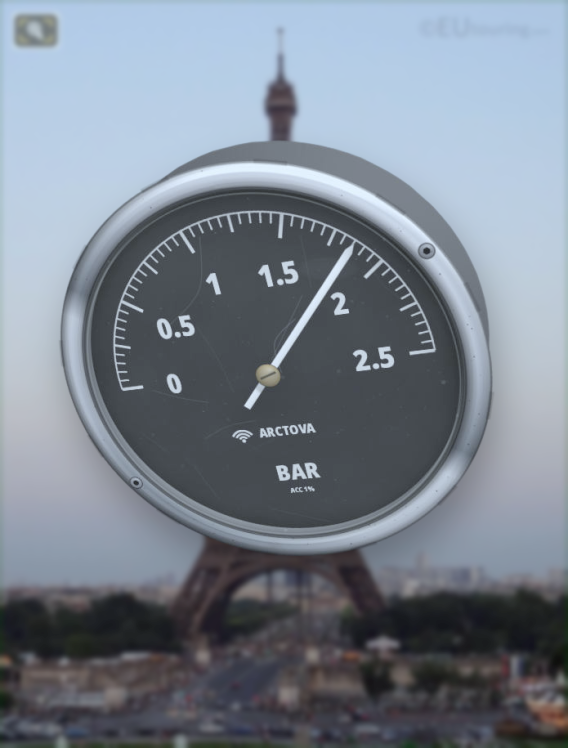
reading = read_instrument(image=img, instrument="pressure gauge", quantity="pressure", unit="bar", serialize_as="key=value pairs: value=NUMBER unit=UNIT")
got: value=1.85 unit=bar
